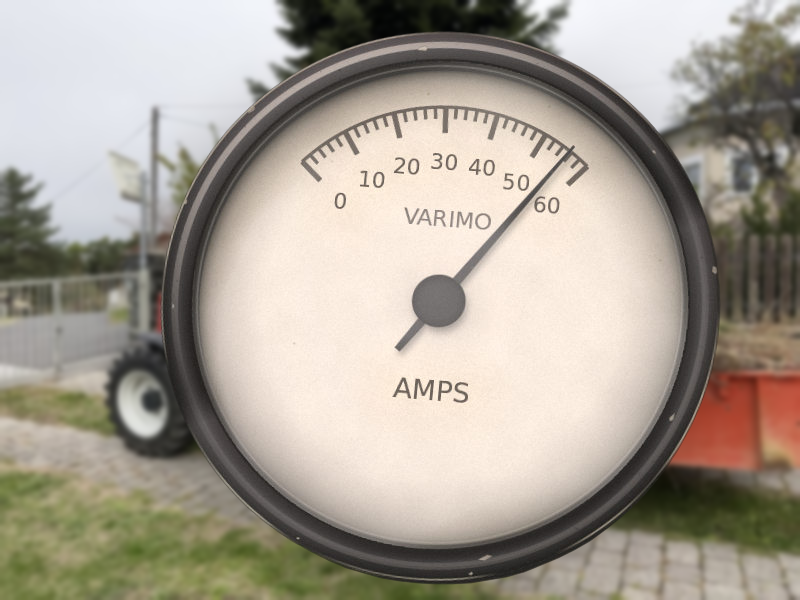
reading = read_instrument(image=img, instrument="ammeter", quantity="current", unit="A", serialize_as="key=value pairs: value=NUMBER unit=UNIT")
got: value=56 unit=A
